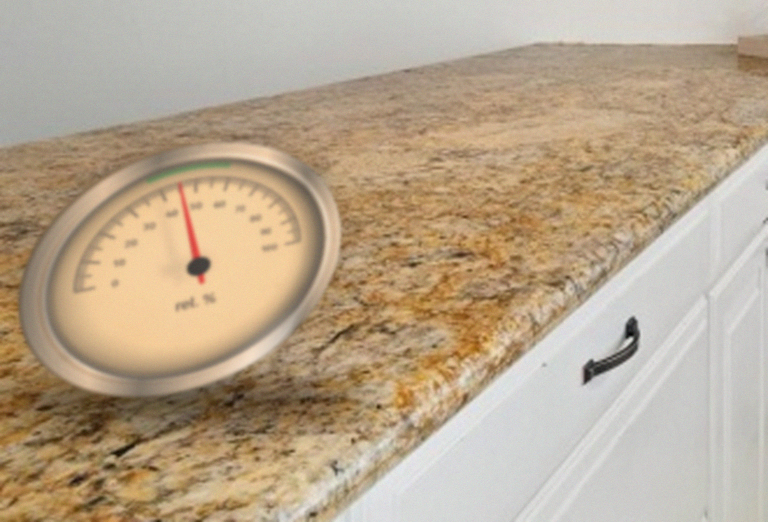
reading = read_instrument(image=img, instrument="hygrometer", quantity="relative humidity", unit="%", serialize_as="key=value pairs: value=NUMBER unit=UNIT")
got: value=45 unit=%
